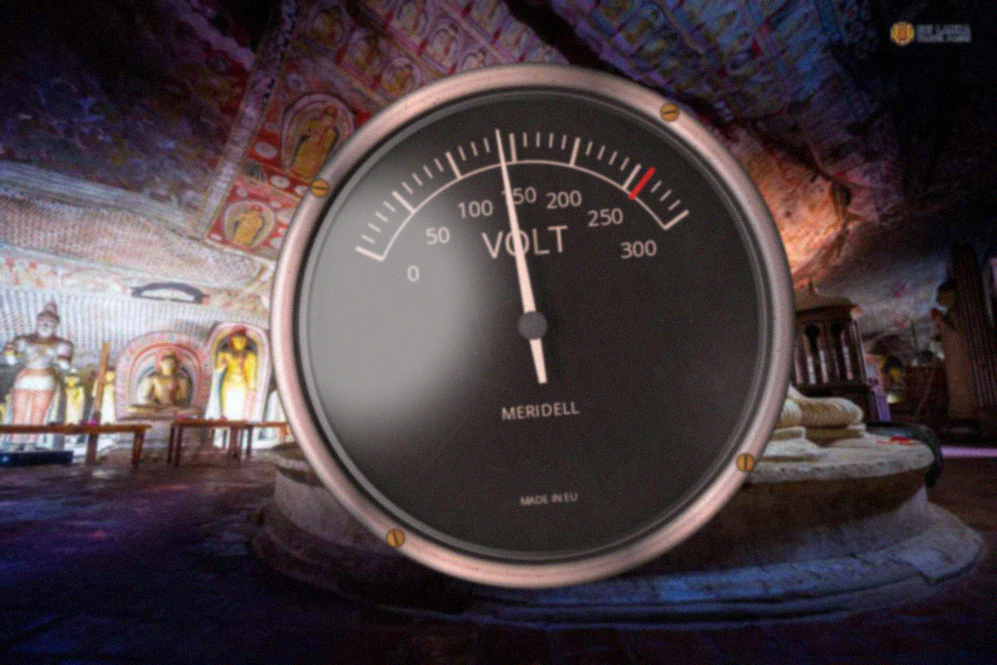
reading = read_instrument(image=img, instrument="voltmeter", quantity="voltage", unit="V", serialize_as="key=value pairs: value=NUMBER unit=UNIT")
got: value=140 unit=V
